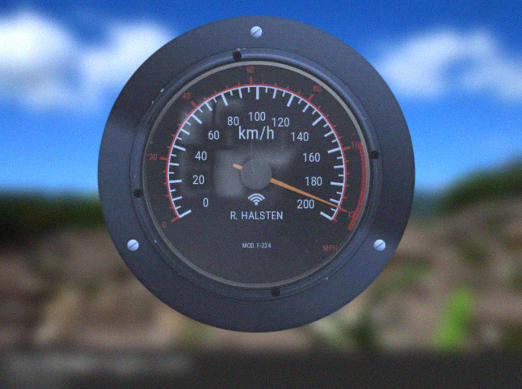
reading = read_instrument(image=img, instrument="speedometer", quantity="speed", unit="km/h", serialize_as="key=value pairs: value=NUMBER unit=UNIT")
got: value=192.5 unit=km/h
